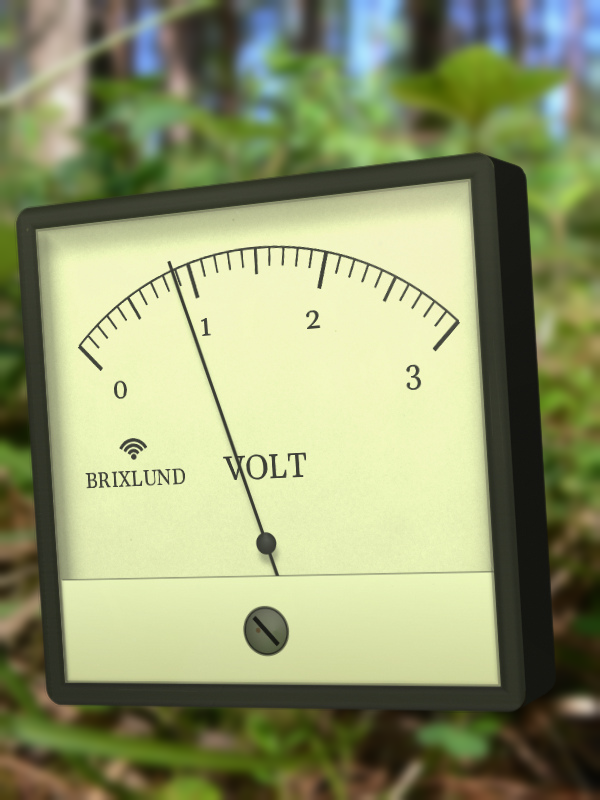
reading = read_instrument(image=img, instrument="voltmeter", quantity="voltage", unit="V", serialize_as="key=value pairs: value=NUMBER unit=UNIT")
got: value=0.9 unit=V
